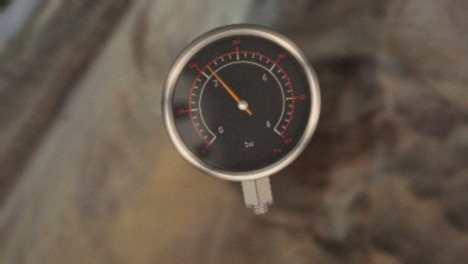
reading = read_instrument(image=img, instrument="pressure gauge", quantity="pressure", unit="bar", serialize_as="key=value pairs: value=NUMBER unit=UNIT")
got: value=2.2 unit=bar
